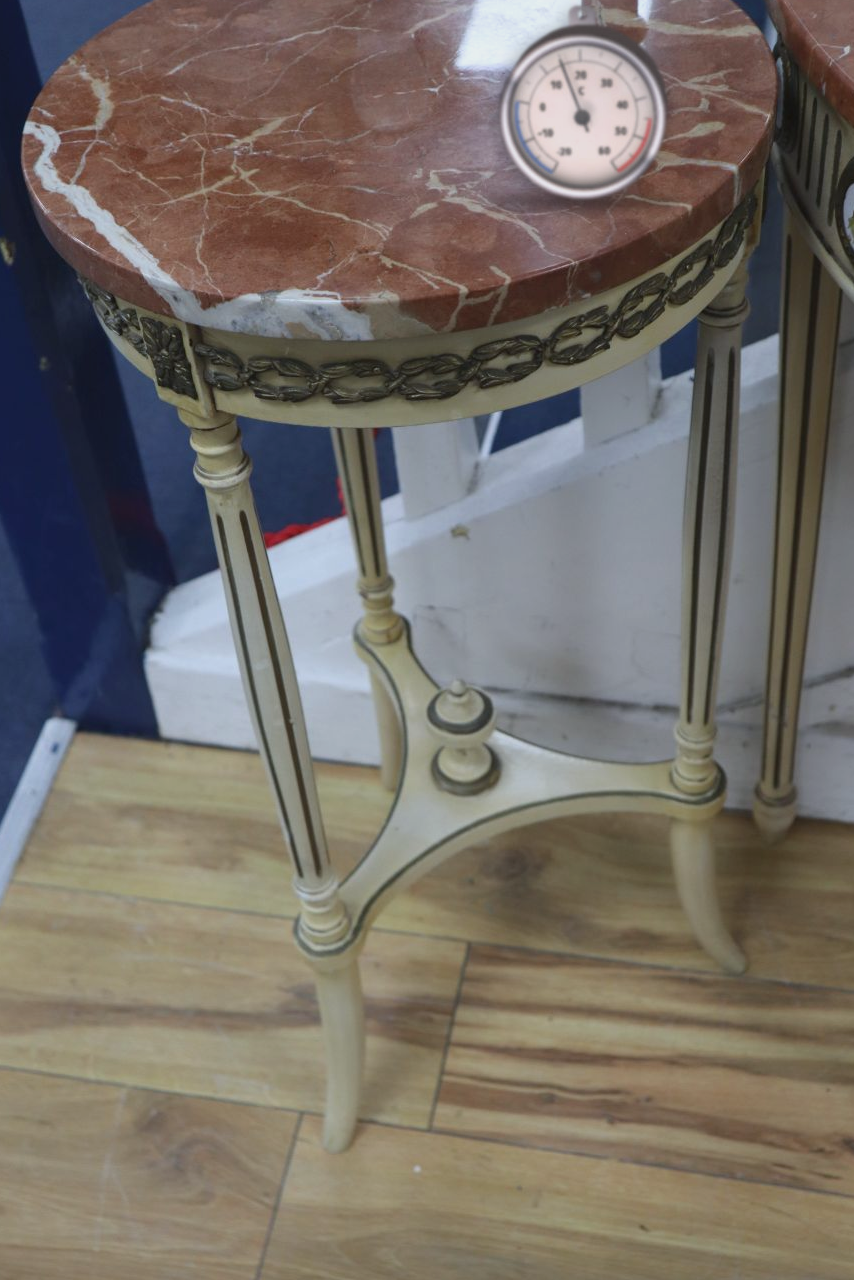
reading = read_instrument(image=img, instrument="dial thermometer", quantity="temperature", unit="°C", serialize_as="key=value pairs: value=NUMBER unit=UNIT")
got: value=15 unit=°C
